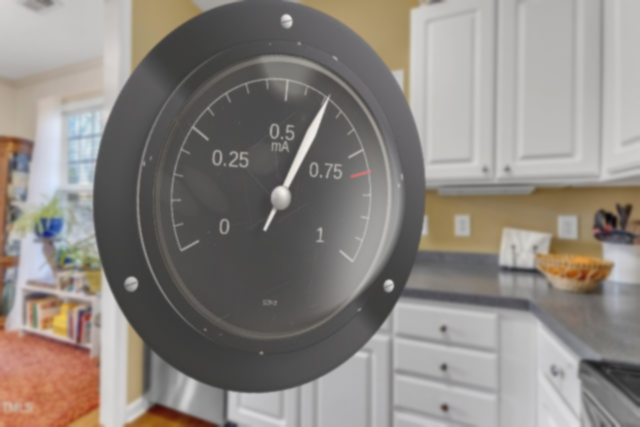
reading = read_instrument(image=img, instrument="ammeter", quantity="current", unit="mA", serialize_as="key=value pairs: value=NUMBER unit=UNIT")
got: value=0.6 unit=mA
